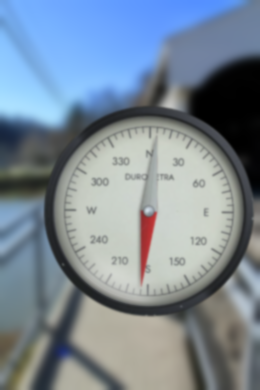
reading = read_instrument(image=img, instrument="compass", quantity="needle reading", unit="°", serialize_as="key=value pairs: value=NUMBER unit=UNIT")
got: value=185 unit=°
